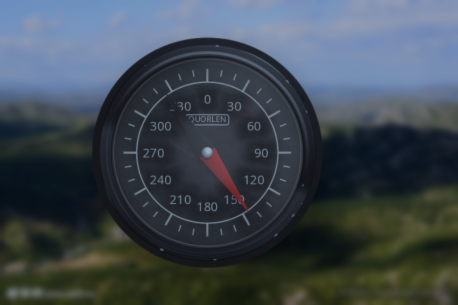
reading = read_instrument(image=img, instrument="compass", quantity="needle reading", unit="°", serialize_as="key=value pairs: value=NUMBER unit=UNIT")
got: value=145 unit=°
